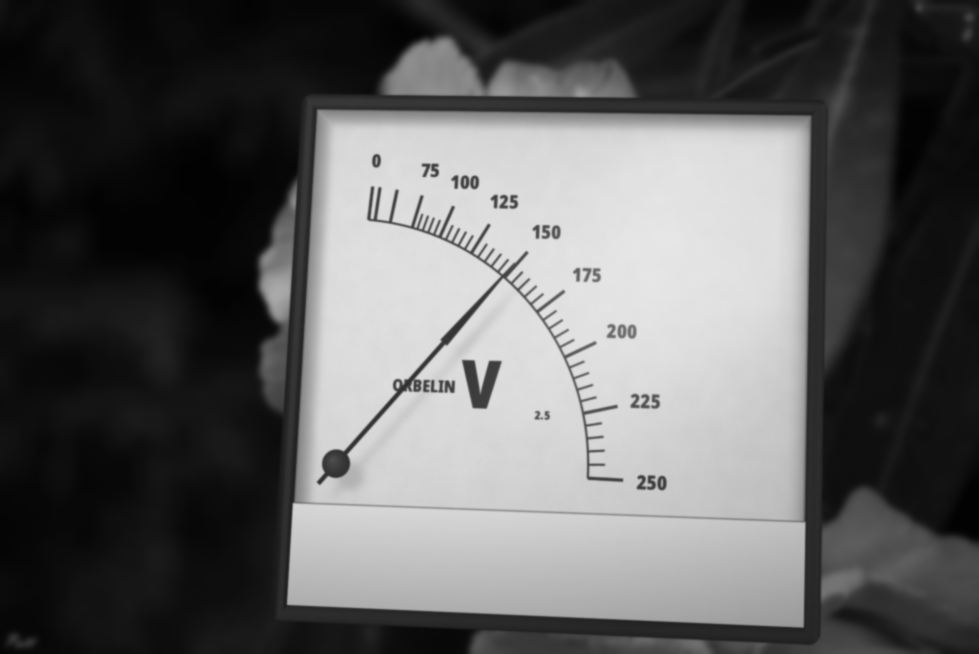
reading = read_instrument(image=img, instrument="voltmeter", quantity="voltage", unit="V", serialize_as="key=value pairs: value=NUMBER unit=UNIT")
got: value=150 unit=V
